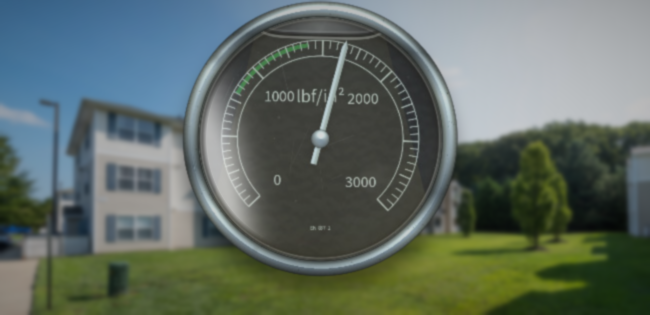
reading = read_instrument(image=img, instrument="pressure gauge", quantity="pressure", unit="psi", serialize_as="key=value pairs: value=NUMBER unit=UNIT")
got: value=1650 unit=psi
